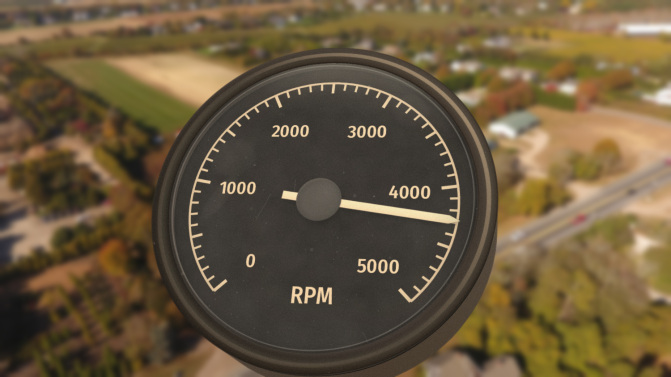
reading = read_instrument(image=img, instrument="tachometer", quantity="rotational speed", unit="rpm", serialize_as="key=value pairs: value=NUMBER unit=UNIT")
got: value=4300 unit=rpm
